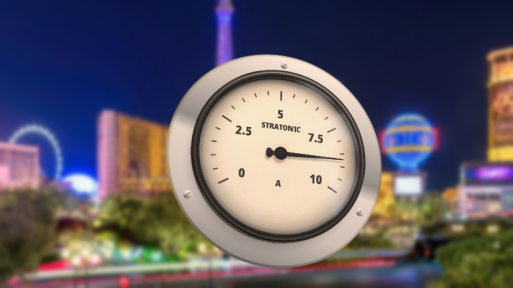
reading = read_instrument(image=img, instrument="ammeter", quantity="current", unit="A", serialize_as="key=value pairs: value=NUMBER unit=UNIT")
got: value=8.75 unit=A
